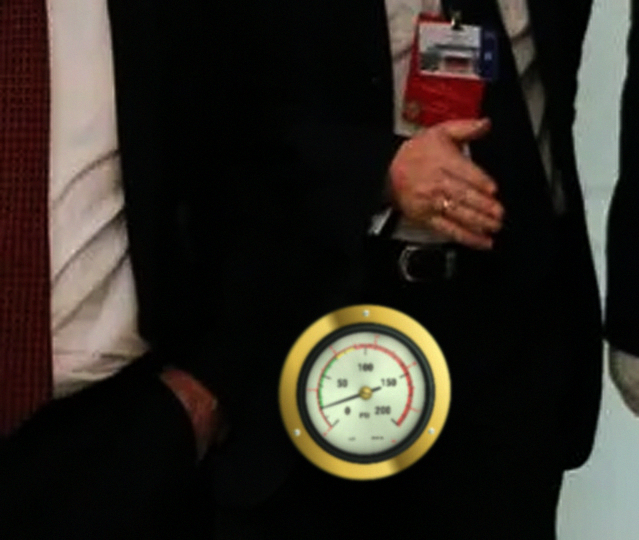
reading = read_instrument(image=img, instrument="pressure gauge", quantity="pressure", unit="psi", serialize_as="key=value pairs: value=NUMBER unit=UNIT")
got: value=20 unit=psi
